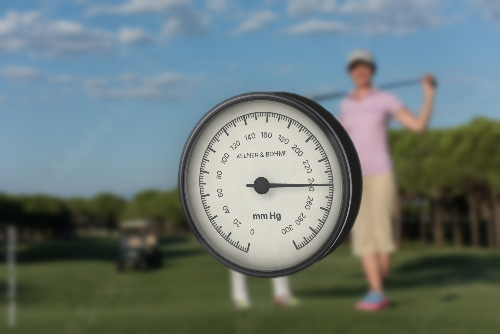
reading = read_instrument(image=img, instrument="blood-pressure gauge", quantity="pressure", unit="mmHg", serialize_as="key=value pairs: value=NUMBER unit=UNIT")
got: value=240 unit=mmHg
